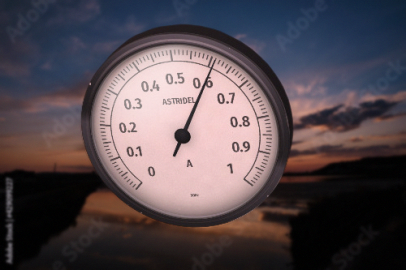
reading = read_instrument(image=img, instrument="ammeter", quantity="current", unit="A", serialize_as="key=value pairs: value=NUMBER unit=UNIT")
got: value=0.61 unit=A
